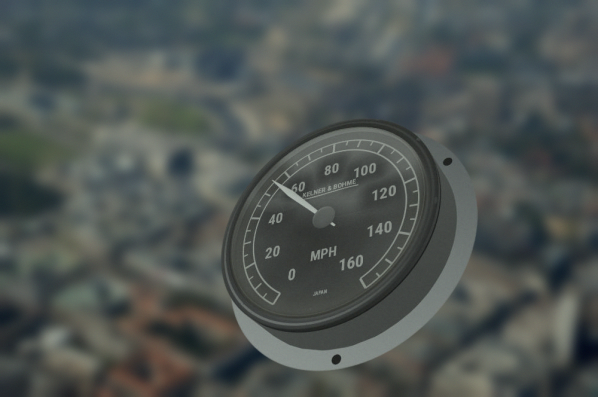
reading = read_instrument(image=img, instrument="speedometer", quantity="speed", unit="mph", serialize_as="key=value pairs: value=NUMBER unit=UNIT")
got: value=55 unit=mph
